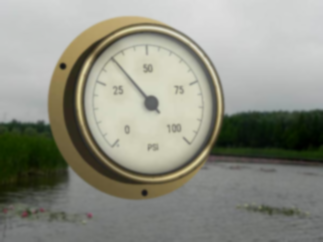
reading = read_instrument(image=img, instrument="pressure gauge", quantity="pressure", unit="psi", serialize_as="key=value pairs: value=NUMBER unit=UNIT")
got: value=35 unit=psi
